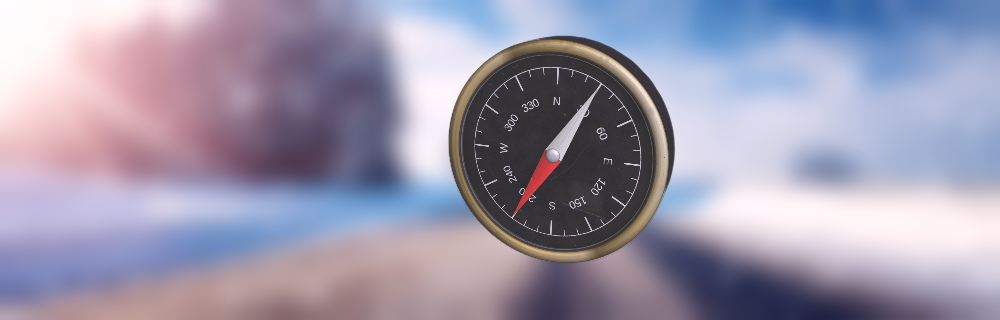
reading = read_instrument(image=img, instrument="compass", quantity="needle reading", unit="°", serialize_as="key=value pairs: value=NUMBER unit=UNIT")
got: value=210 unit=°
